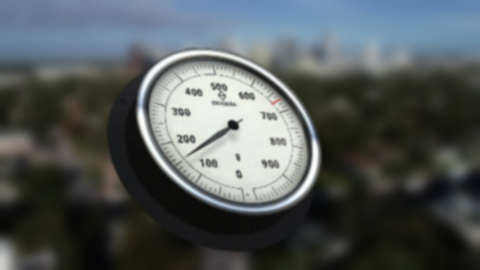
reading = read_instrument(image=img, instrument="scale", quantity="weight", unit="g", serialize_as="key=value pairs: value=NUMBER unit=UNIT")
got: value=150 unit=g
